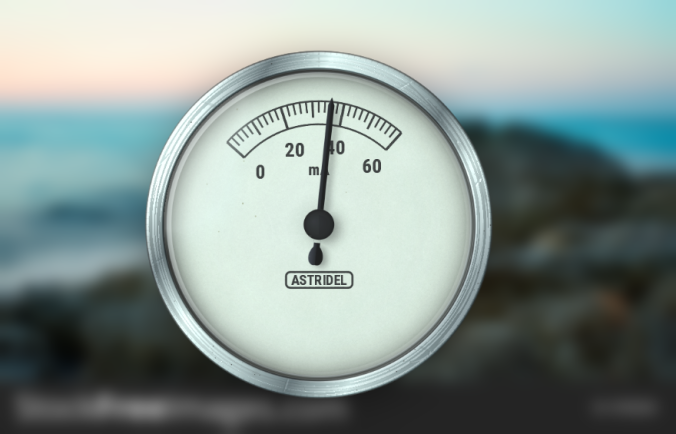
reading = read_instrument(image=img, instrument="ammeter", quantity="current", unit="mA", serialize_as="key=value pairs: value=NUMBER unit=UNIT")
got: value=36 unit=mA
